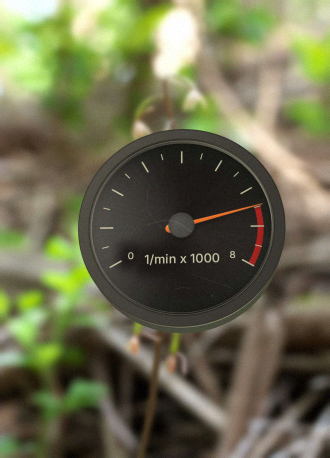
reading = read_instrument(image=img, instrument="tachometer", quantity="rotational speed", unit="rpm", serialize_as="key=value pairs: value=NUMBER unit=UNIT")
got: value=6500 unit=rpm
